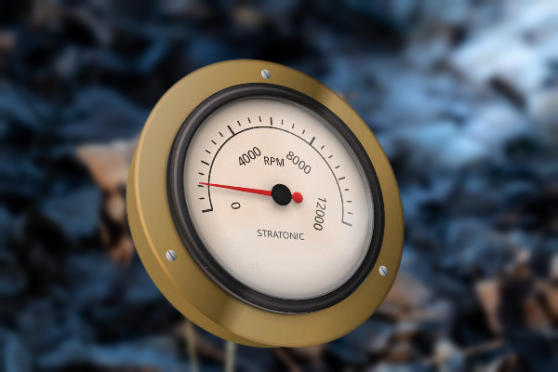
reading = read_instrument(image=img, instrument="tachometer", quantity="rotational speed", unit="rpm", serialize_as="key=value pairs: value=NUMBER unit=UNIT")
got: value=1000 unit=rpm
